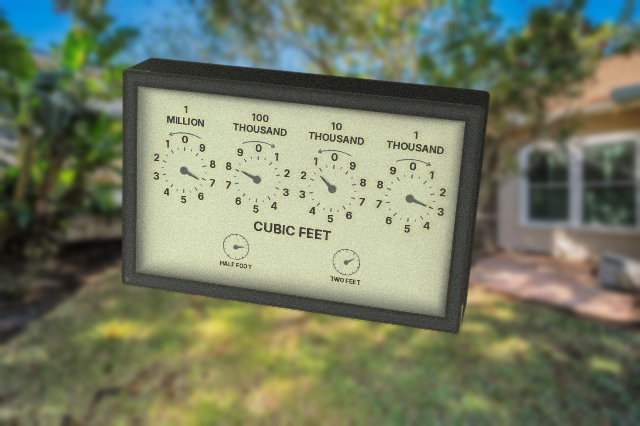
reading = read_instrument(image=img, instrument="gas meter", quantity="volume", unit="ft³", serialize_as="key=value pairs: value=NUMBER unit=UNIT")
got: value=681300 unit=ft³
